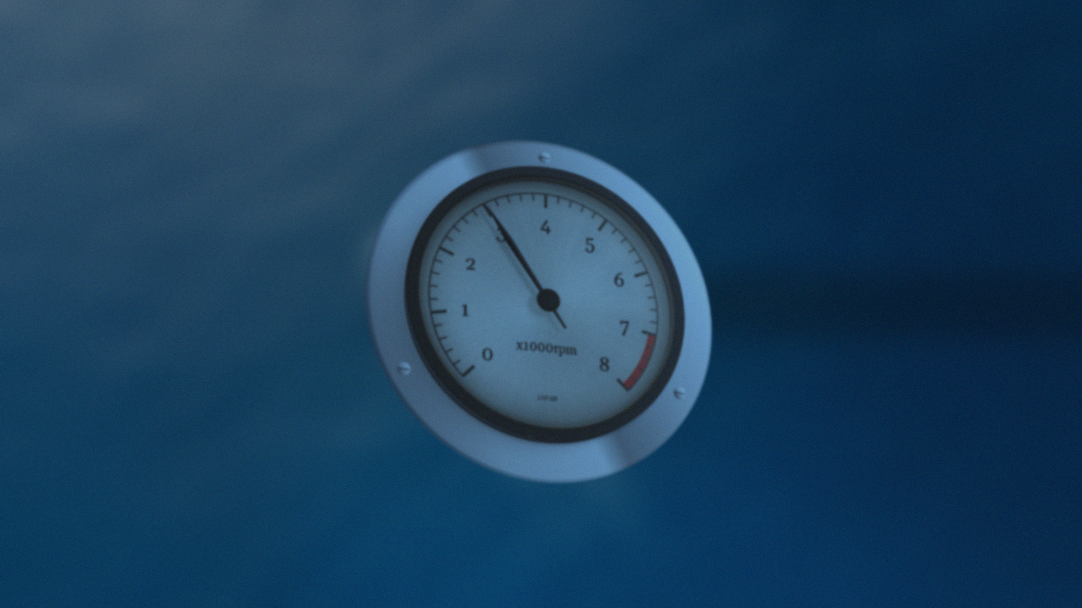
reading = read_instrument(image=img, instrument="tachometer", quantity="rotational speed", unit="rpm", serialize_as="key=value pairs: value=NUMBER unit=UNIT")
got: value=3000 unit=rpm
